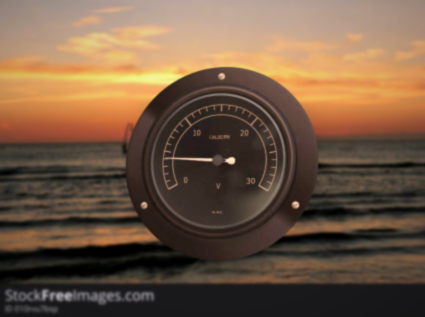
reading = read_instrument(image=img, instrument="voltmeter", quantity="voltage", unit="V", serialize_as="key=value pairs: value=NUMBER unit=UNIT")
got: value=4 unit=V
